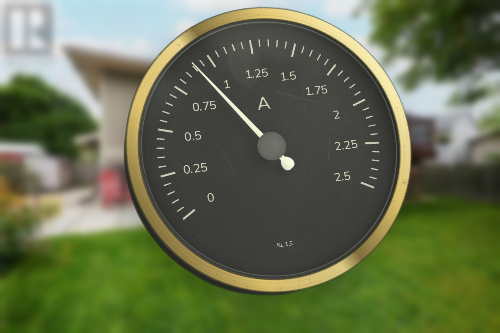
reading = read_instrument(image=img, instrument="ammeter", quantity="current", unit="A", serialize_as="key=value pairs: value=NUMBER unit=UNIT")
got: value=0.9 unit=A
